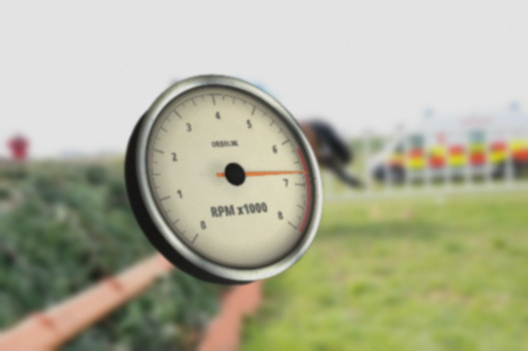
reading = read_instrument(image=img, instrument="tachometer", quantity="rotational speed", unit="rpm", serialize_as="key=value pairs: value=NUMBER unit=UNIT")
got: value=6750 unit=rpm
